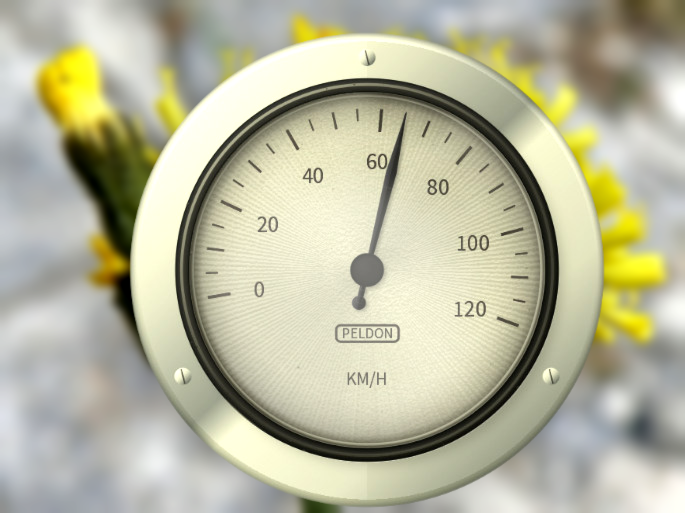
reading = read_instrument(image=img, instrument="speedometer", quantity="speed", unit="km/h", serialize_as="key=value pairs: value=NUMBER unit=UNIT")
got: value=65 unit=km/h
